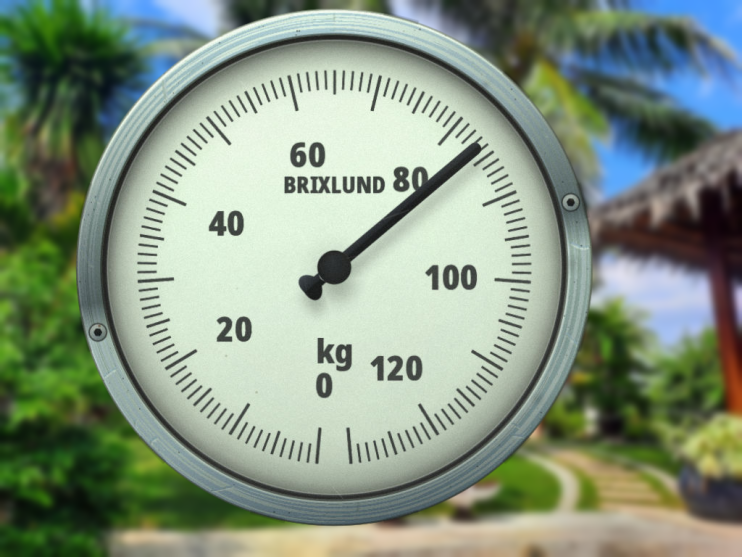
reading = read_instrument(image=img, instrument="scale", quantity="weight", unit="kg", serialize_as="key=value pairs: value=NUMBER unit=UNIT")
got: value=83.5 unit=kg
